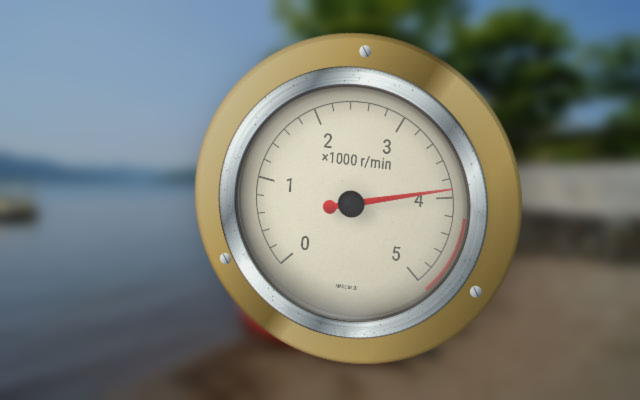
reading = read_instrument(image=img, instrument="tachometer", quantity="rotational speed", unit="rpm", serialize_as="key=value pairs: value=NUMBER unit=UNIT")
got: value=3900 unit=rpm
